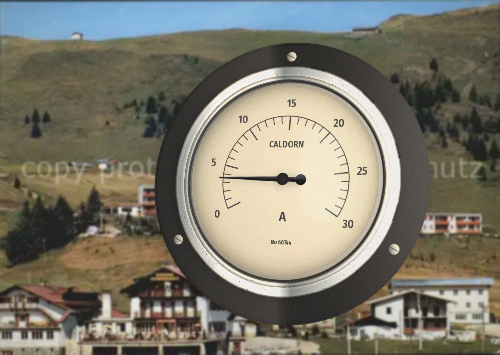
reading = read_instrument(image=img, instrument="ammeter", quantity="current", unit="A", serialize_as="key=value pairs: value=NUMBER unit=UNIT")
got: value=3.5 unit=A
